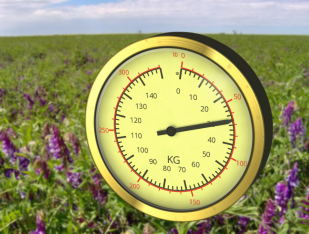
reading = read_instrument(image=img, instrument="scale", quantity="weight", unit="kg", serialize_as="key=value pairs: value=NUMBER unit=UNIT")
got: value=30 unit=kg
